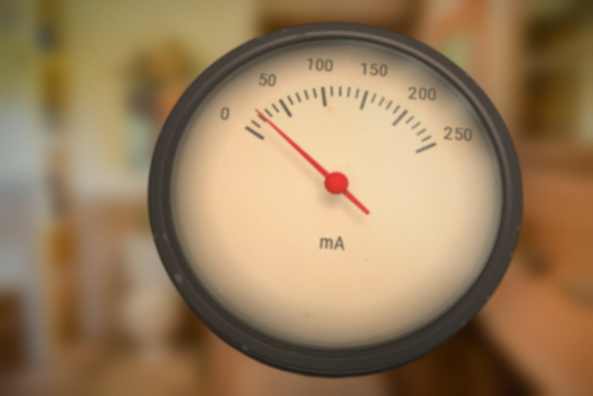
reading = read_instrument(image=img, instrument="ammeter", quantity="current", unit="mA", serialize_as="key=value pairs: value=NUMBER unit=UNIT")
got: value=20 unit=mA
